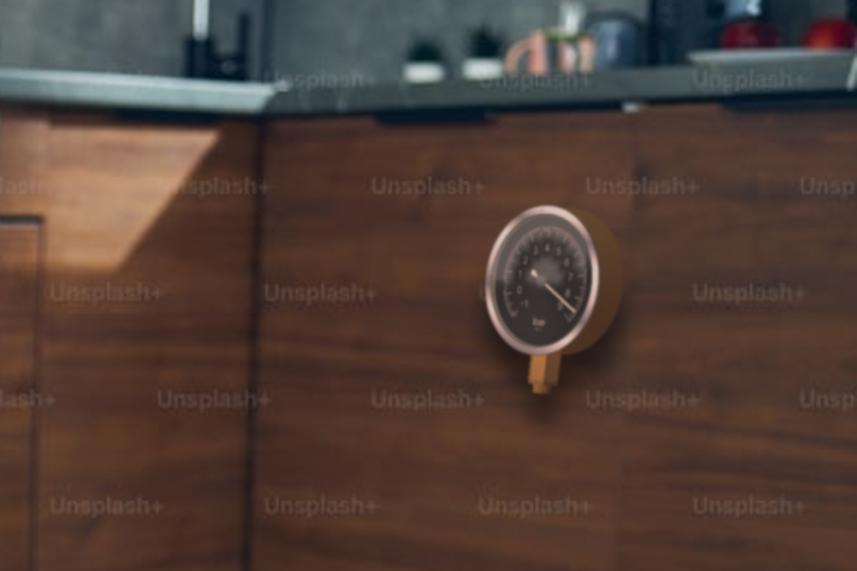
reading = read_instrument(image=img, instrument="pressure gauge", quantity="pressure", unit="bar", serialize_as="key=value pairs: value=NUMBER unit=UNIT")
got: value=8.5 unit=bar
